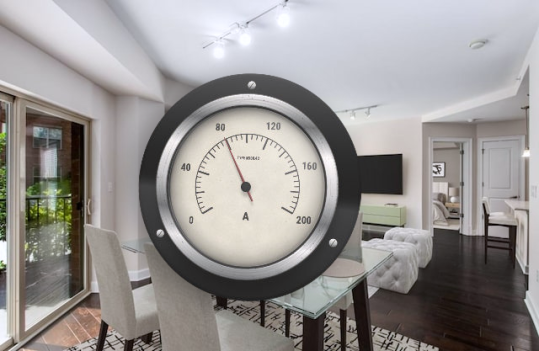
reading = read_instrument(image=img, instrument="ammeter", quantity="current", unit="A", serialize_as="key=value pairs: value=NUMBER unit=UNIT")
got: value=80 unit=A
